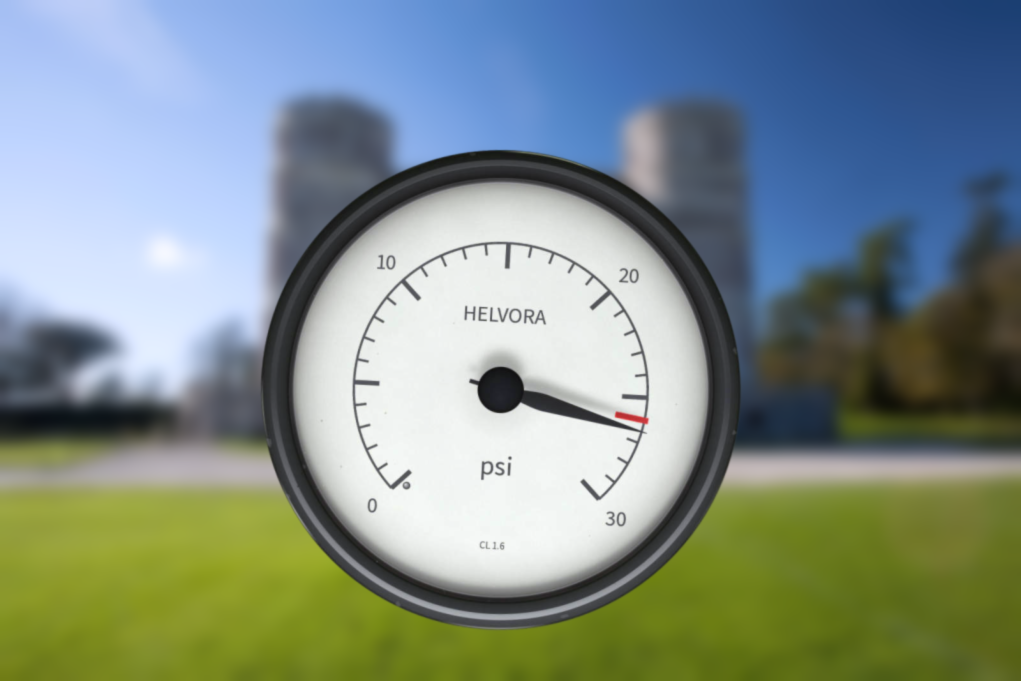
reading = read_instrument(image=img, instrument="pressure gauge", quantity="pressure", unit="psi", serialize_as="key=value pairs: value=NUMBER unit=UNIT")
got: value=26.5 unit=psi
